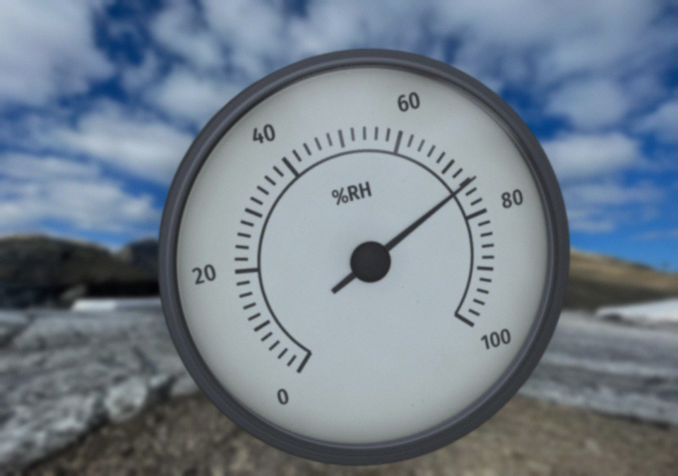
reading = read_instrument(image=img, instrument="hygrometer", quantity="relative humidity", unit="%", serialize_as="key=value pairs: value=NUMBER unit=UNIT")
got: value=74 unit=%
